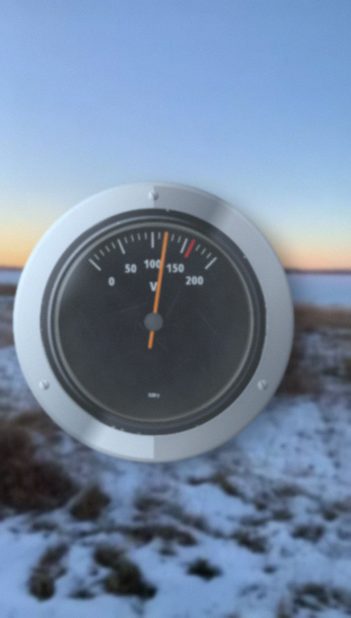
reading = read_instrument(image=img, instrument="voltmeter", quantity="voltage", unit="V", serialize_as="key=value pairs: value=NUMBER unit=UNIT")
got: value=120 unit=V
